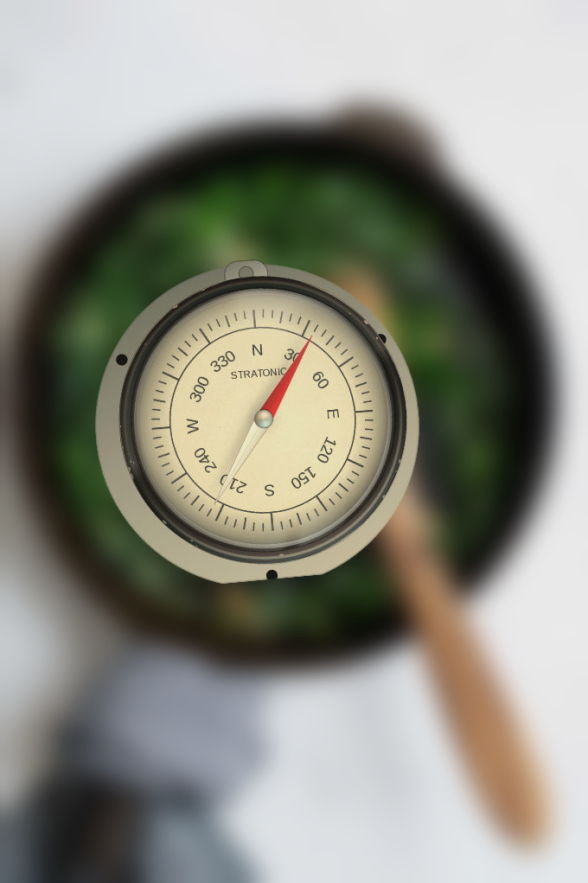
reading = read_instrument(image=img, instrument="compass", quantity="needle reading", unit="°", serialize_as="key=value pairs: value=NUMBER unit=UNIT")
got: value=35 unit=°
